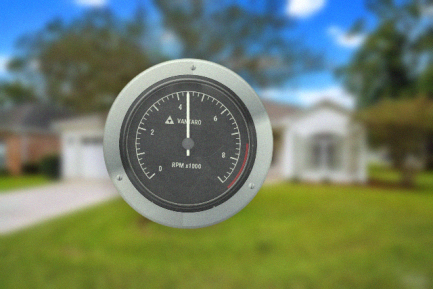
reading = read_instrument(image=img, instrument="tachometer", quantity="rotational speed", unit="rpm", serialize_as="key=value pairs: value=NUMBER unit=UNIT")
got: value=4400 unit=rpm
